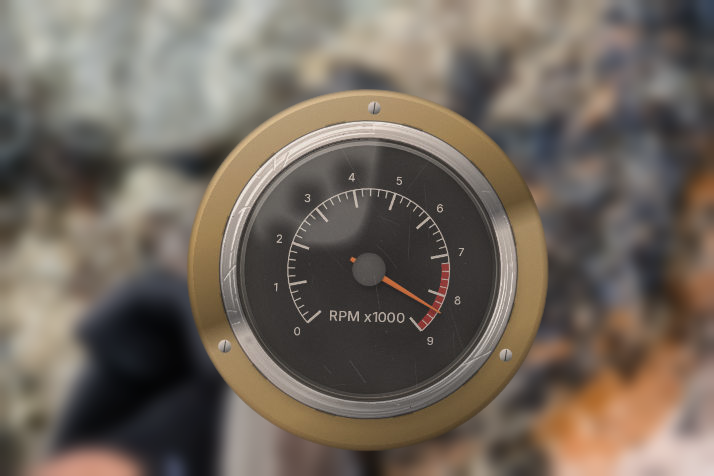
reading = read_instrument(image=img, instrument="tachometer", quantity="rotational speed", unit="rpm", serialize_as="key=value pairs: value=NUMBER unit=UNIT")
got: value=8400 unit=rpm
